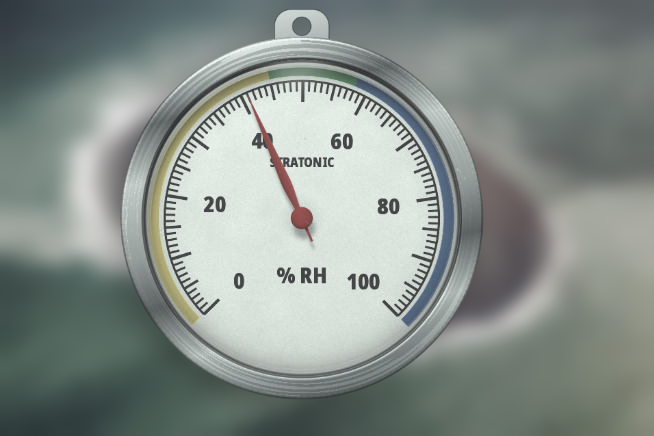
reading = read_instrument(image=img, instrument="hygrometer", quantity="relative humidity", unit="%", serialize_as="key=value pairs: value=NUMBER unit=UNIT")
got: value=41 unit=%
